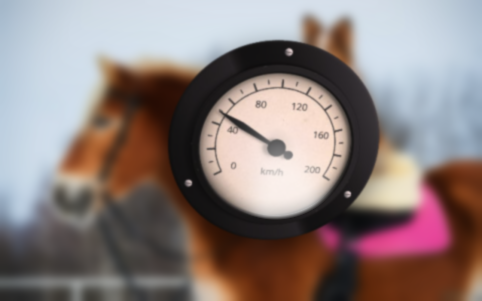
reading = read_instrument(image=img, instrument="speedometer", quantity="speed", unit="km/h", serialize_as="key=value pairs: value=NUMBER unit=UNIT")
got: value=50 unit=km/h
